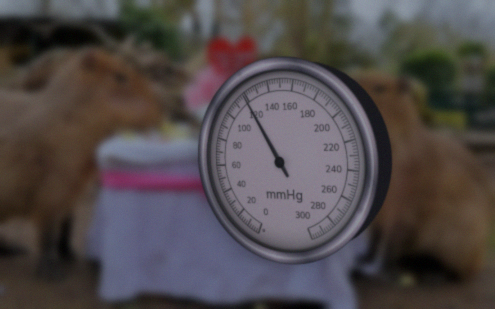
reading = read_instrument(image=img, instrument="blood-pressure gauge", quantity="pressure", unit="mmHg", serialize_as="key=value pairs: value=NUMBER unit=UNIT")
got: value=120 unit=mmHg
